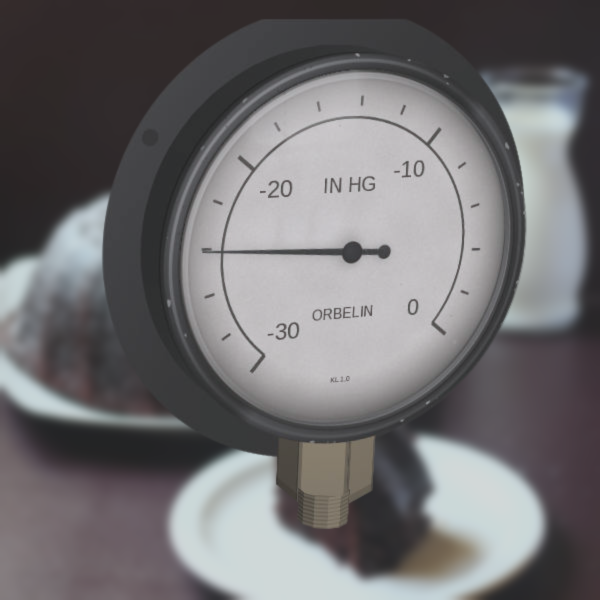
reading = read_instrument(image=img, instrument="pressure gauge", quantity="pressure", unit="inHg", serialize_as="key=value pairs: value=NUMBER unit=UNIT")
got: value=-24 unit=inHg
